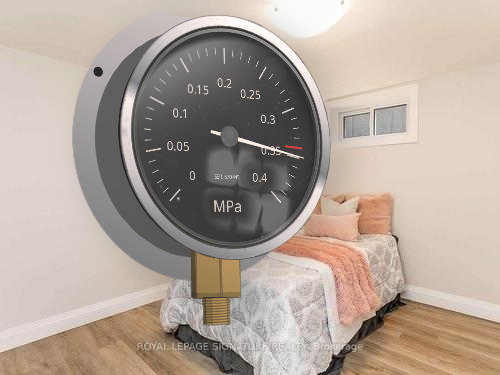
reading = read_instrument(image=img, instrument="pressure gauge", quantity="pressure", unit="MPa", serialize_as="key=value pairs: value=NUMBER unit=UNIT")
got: value=0.35 unit=MPa
